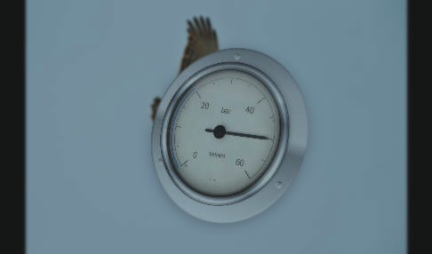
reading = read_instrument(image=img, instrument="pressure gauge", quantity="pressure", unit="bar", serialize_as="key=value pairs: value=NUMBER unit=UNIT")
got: value=50 unit=bar
